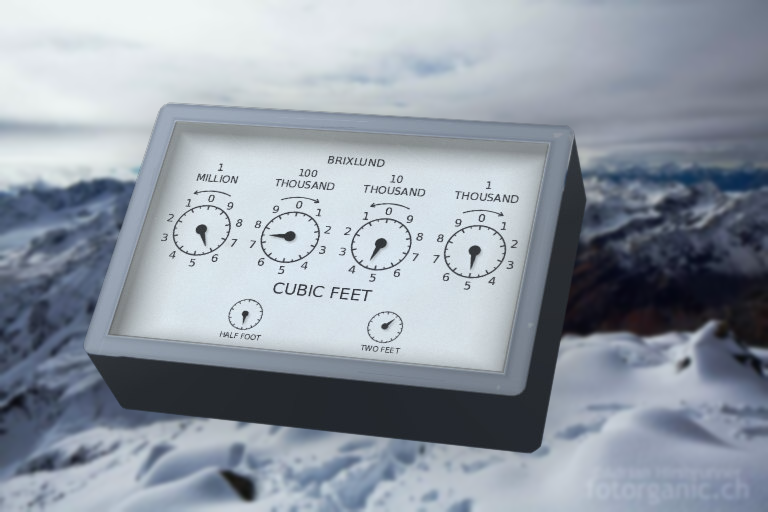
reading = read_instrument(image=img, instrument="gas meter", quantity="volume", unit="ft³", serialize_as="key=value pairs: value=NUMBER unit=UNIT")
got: value=574500 unit=ft³
